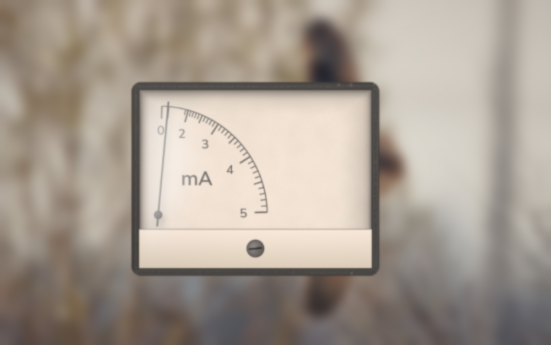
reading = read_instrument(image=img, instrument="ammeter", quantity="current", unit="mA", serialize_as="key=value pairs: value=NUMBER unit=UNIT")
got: value=1 unit=mA
